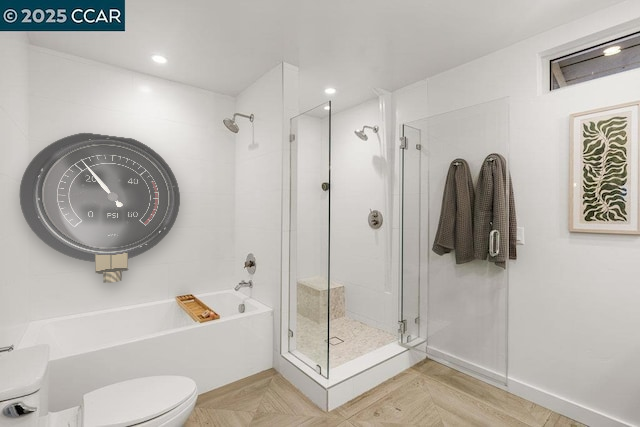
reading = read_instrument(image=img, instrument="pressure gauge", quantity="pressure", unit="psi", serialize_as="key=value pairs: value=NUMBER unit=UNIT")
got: value=22 unit=psi
